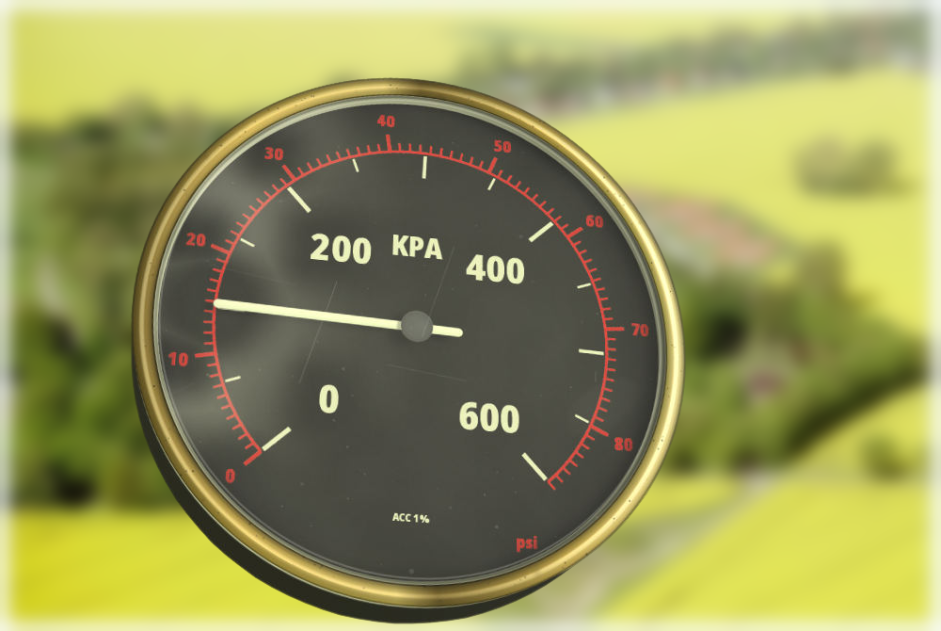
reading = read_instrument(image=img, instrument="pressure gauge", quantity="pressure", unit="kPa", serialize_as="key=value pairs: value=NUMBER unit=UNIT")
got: value=100 unit=kPa
